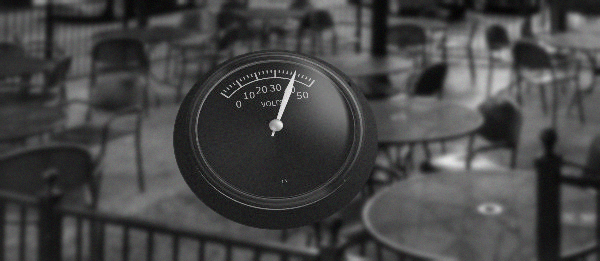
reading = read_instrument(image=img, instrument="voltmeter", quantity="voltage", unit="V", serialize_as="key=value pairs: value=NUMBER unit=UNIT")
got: value=40 unit=V
